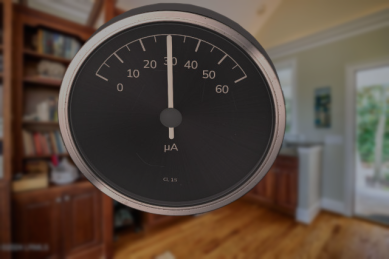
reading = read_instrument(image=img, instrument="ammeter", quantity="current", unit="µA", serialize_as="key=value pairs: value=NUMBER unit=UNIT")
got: value=30 unit=µA
